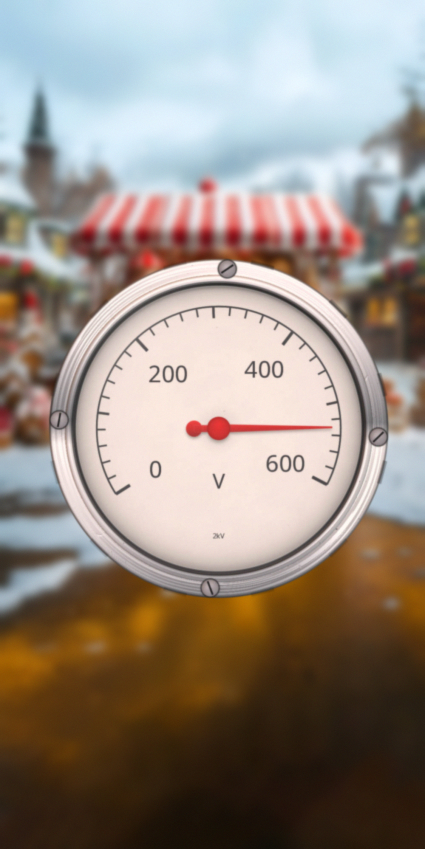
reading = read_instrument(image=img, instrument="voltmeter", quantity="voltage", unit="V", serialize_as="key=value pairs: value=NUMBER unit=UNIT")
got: value=530 unit=V
